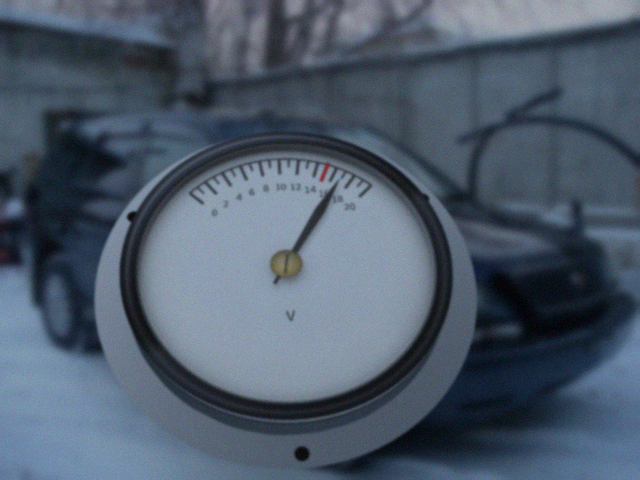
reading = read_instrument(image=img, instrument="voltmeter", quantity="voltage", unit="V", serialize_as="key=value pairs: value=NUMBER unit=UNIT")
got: value=17 unit=V
